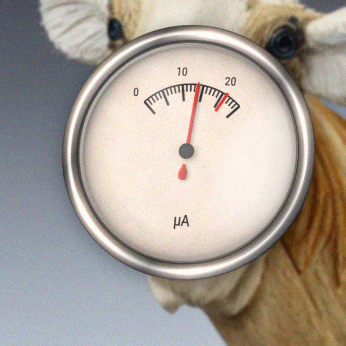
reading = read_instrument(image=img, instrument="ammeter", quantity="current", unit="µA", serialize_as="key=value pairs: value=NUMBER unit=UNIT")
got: value=14 unit=µA
